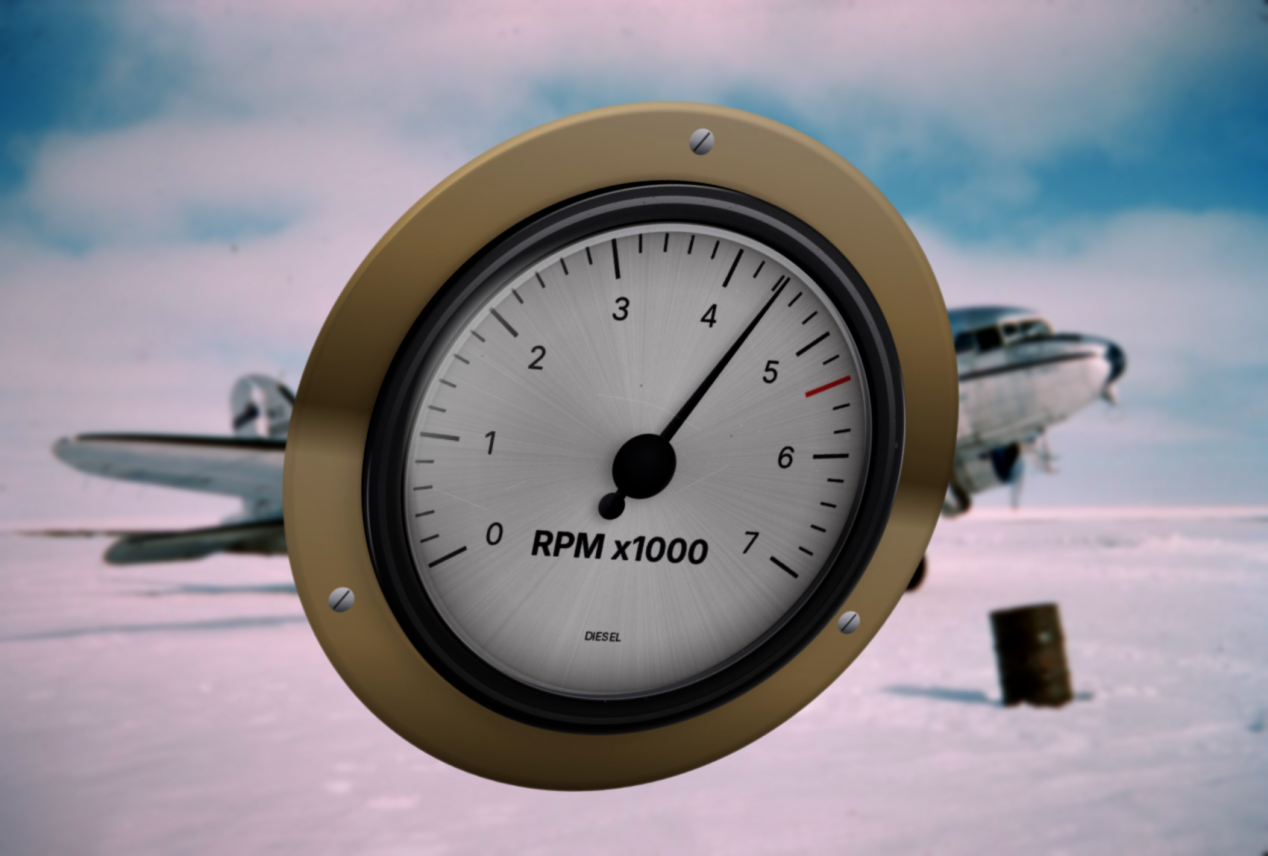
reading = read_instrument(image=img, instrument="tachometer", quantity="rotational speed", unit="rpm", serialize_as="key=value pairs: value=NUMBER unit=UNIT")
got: value=4400 unit=rpm
